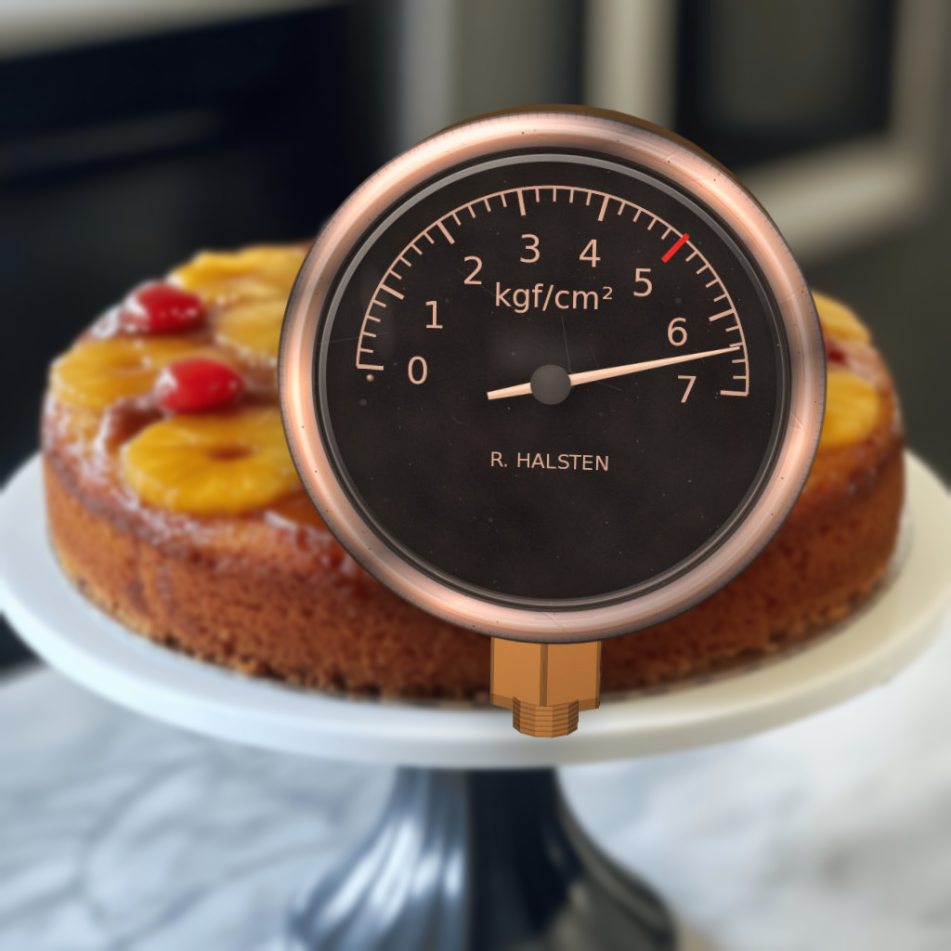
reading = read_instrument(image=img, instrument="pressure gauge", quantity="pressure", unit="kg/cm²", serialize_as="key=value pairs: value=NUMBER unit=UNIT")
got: value=6.4 unit=kg/cm²
